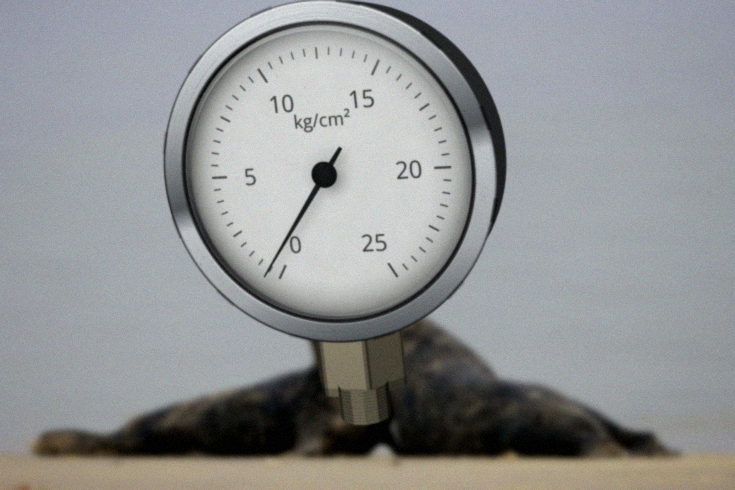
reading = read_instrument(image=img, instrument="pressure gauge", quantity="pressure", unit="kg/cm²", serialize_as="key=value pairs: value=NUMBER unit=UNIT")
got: value=0.5 unit=kg/cm²
